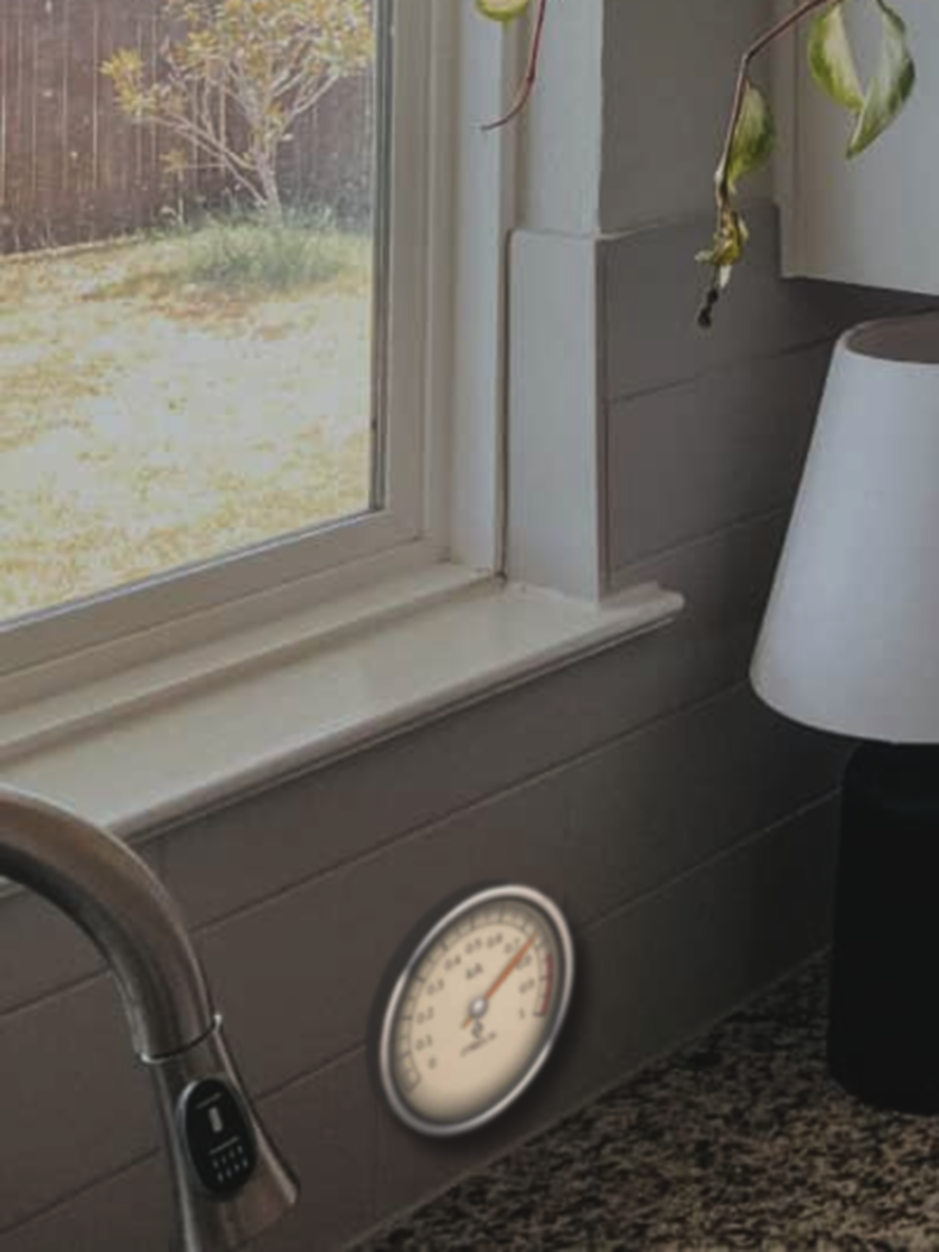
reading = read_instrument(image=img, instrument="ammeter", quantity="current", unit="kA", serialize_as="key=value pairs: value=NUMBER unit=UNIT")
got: value=0.75 unit=kA
